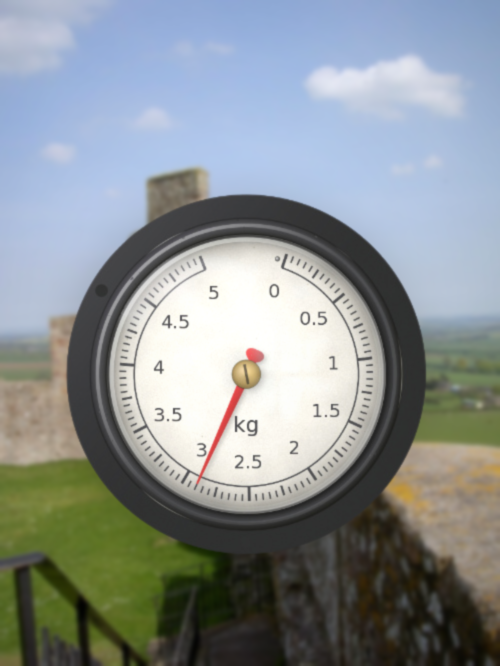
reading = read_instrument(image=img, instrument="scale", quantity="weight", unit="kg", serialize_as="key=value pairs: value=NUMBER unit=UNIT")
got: value=2.9 unit=kg
